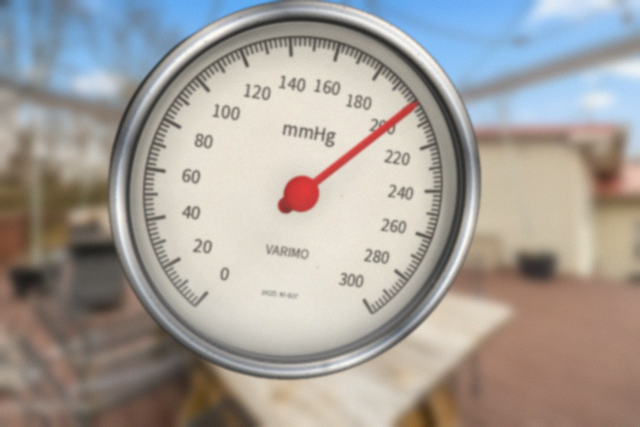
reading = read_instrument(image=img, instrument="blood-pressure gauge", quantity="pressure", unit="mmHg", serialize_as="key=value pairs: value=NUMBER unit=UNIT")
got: value=200 unit=mmHg
